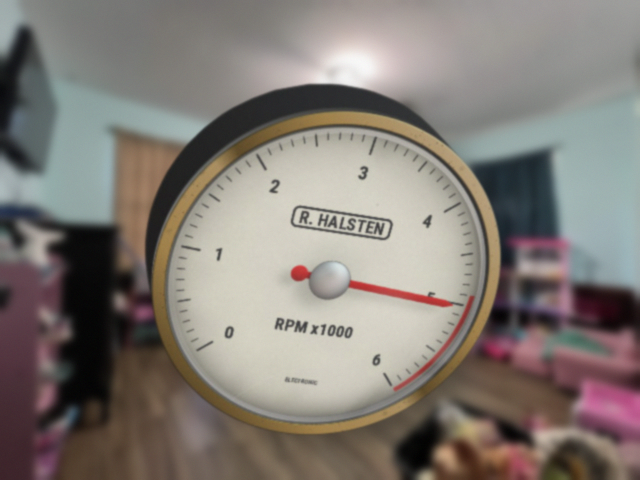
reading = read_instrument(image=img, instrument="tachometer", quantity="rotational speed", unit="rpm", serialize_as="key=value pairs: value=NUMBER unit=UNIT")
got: value=5000 unit=rpm
